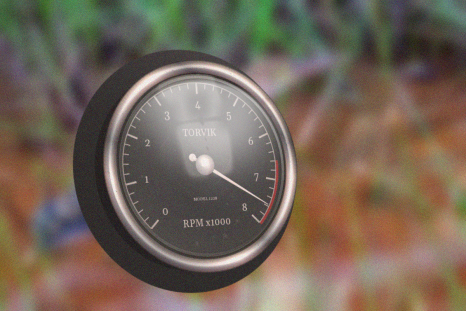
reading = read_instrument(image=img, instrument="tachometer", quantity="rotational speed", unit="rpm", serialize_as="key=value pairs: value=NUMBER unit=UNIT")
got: value=7600 unit=rpm
